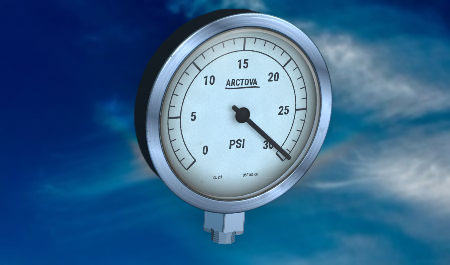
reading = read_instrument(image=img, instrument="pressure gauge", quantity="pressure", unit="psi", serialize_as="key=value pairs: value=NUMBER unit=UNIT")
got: value=29.5 unit=psi
